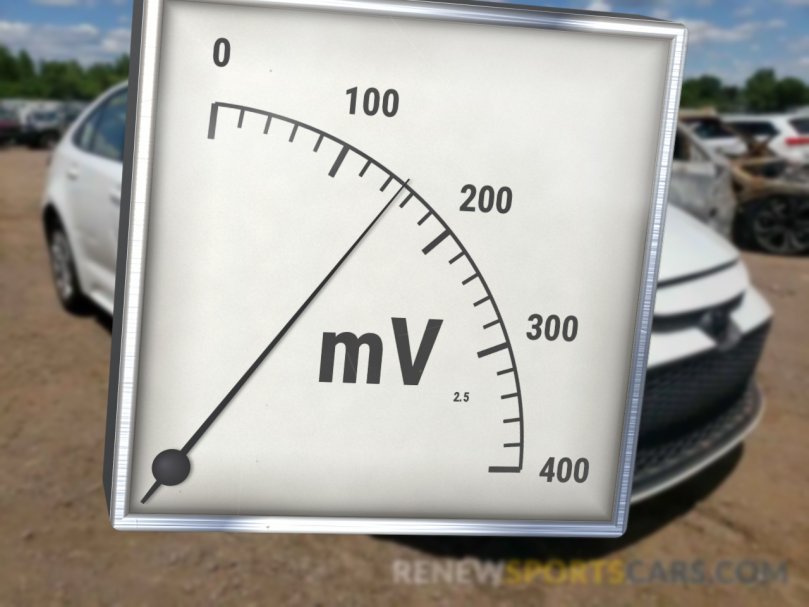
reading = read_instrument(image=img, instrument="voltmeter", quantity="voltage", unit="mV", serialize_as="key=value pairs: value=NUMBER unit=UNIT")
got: value=150 unit=mV
